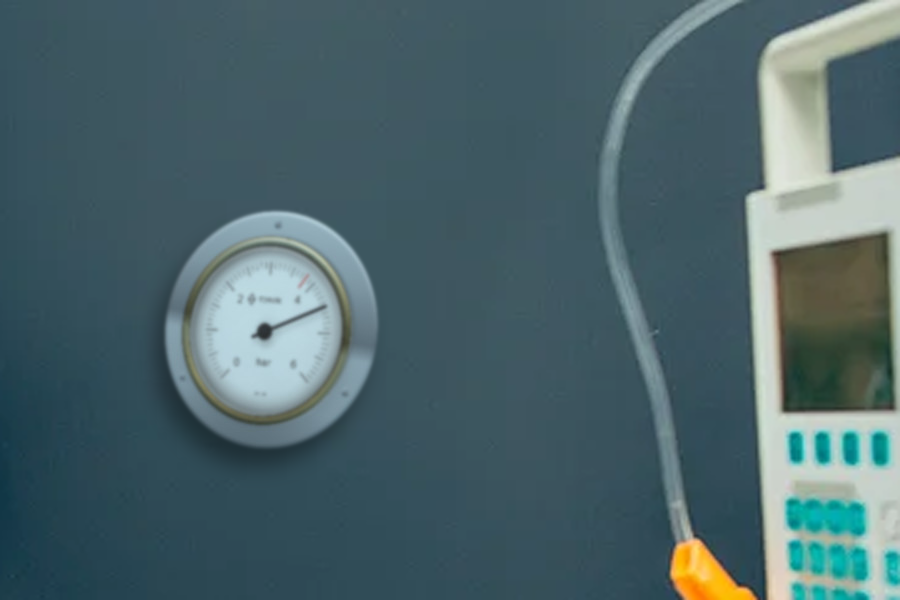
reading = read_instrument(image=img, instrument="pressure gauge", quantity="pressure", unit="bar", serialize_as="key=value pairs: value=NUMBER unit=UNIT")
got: value=4.5 unit=bar
